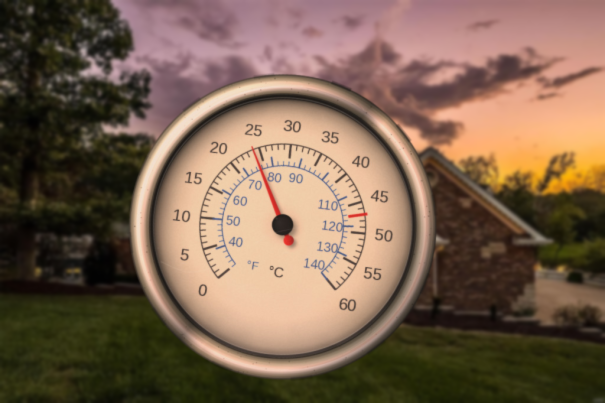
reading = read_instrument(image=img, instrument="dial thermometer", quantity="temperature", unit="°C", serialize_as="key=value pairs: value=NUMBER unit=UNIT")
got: value=24 unit=°C
